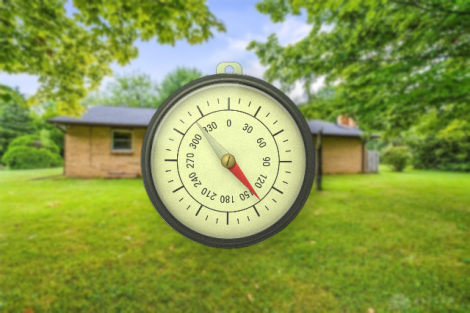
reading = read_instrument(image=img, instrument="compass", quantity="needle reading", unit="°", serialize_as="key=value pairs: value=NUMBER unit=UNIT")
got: value=140 unit=°
